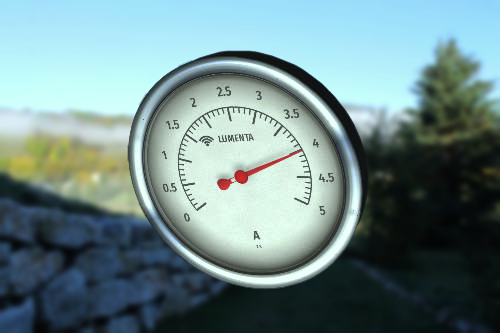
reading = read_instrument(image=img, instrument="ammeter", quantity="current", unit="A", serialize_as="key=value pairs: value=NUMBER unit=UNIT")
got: value=4 unit=A
